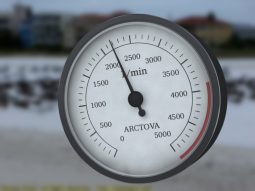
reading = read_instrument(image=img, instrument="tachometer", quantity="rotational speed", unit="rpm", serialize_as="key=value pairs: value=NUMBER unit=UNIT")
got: value=2200 unit=rpm
